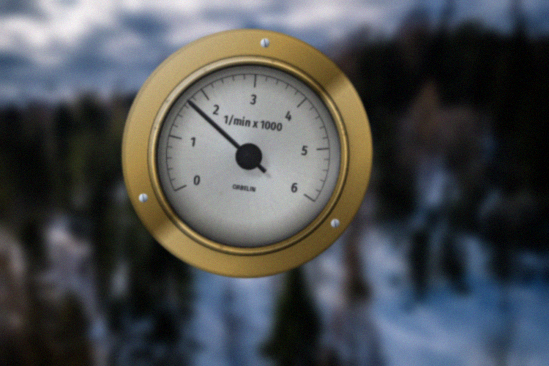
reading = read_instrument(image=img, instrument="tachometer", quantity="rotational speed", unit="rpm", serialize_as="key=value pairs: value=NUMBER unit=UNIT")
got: value=1700 unit=rpm
